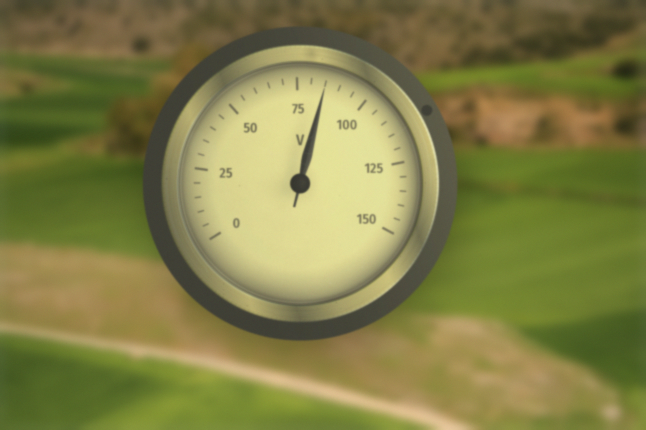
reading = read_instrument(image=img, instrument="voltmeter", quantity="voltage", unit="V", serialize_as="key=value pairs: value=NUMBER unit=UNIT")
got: value=85 unit=V
